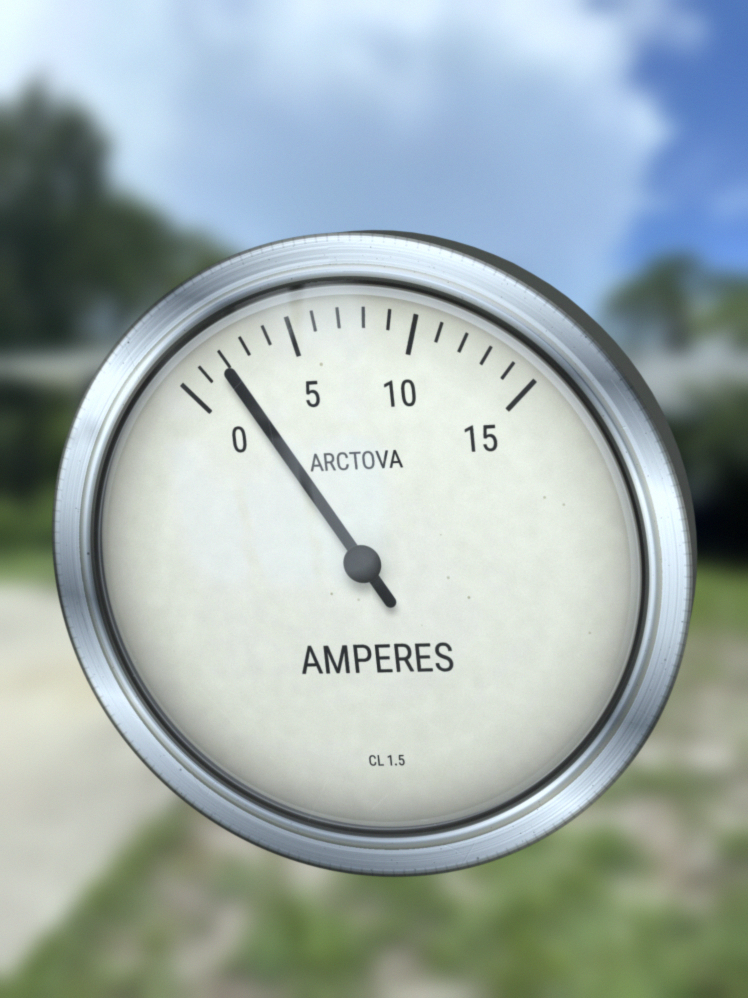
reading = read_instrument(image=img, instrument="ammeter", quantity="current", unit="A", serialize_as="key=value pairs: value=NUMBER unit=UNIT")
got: value=2 unit=A
